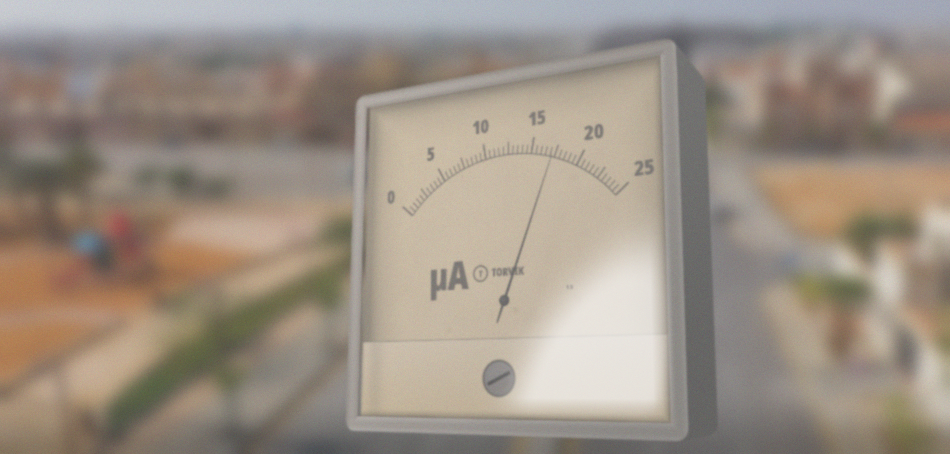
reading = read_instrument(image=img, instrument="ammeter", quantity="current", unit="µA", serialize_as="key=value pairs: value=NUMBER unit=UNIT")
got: value=17.5 unit=µA
